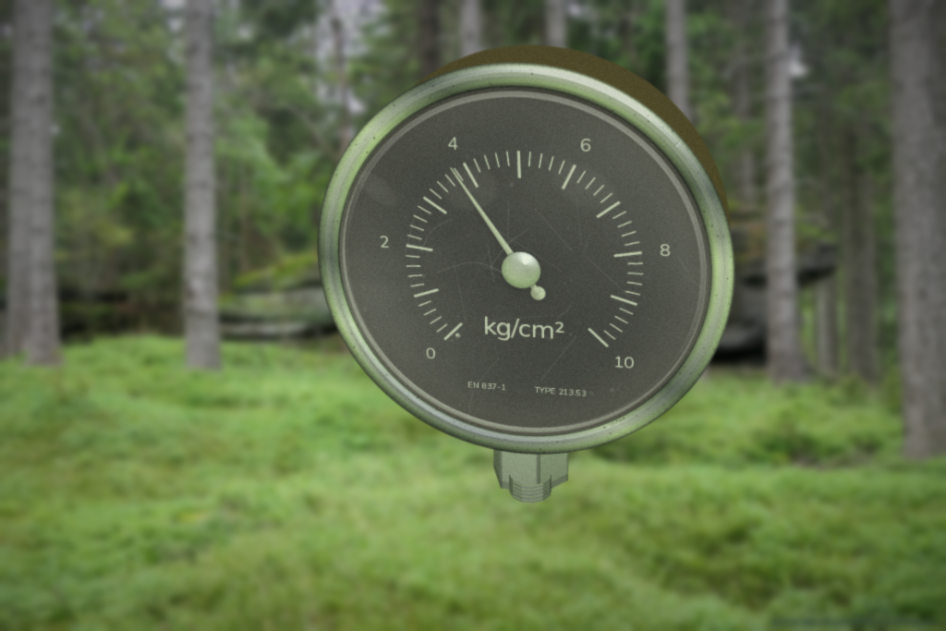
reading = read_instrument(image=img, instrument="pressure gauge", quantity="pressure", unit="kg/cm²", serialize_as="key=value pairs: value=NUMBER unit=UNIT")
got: value=3.8 unit=kg/cm²
